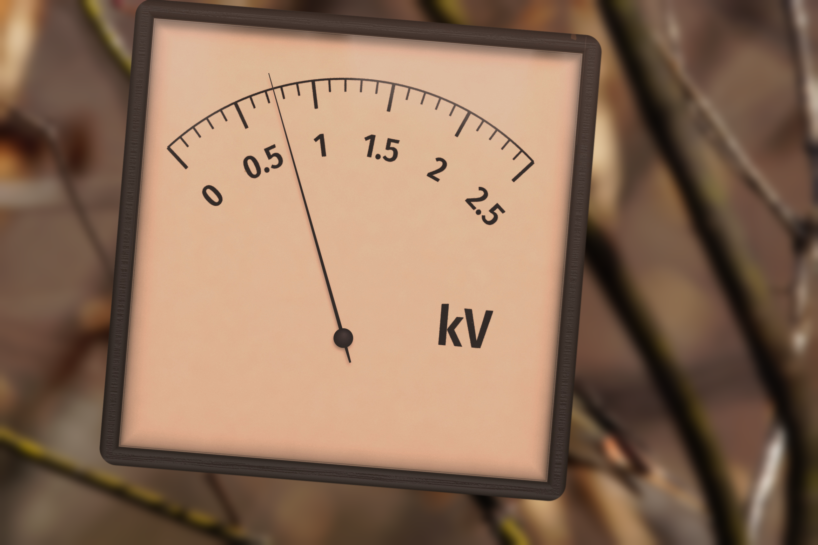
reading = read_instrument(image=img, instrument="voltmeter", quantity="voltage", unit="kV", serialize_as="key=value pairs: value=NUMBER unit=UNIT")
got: value=0.75 unit=kV
